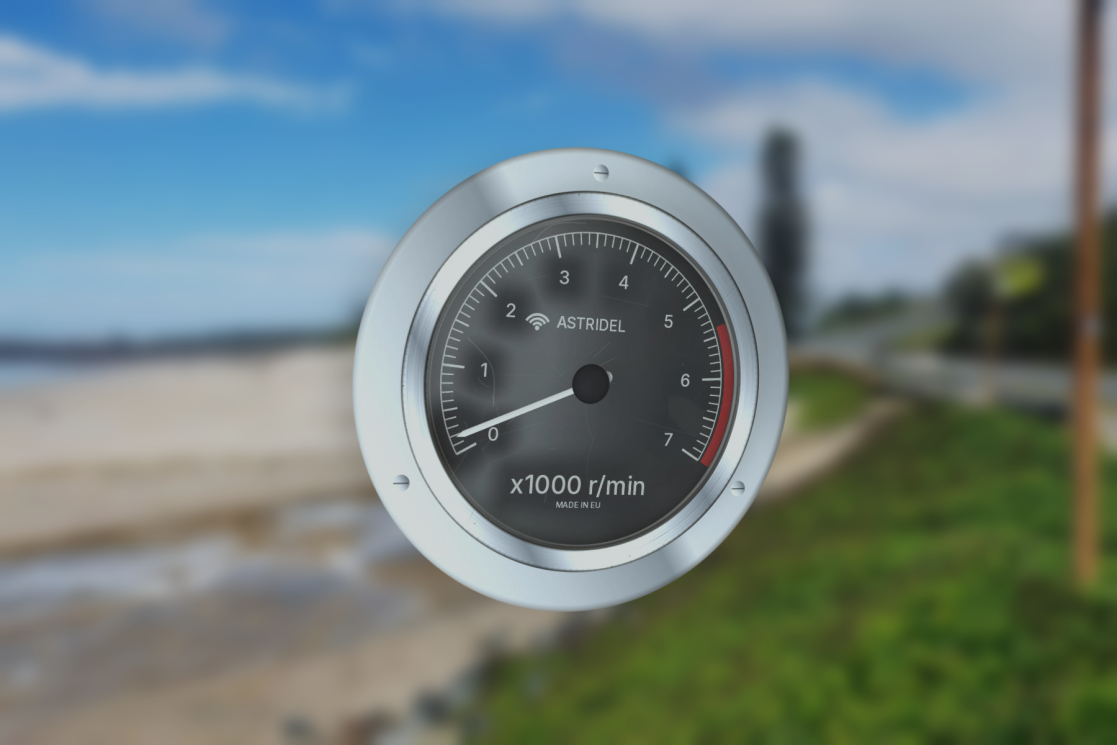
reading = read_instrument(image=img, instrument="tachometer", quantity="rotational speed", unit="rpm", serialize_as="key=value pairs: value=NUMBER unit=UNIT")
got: value=200 unit=rpm
